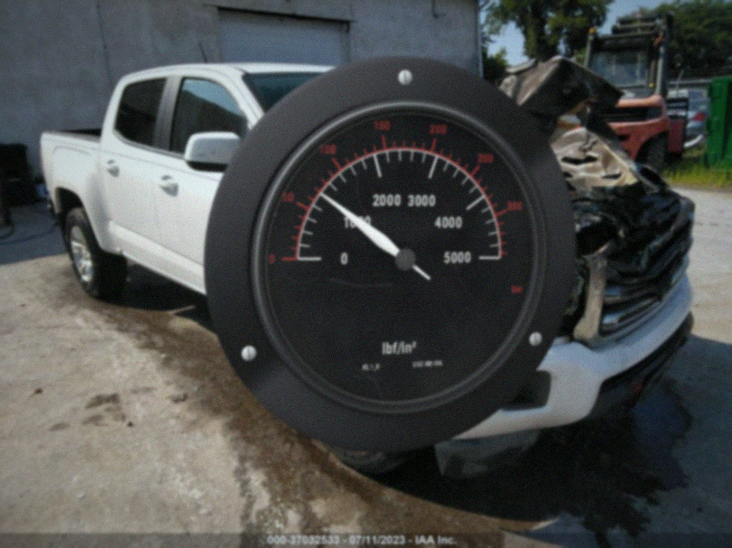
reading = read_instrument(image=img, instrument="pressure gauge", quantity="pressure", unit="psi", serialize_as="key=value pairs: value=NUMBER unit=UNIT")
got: value=1000 unit=psi
